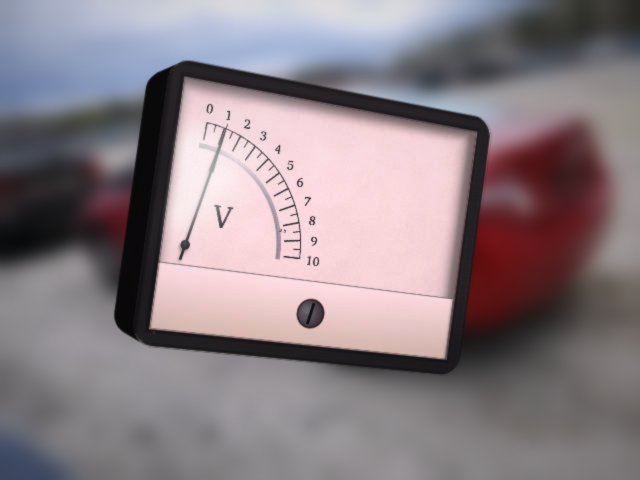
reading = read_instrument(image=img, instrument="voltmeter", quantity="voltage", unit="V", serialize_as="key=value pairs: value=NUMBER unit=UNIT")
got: value=1 unit=V
